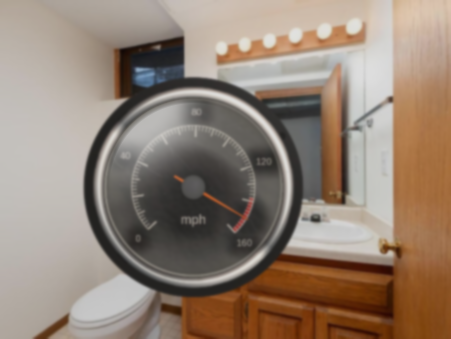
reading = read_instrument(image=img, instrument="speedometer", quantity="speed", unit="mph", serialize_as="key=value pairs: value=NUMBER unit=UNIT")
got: value=150 unit=mph
